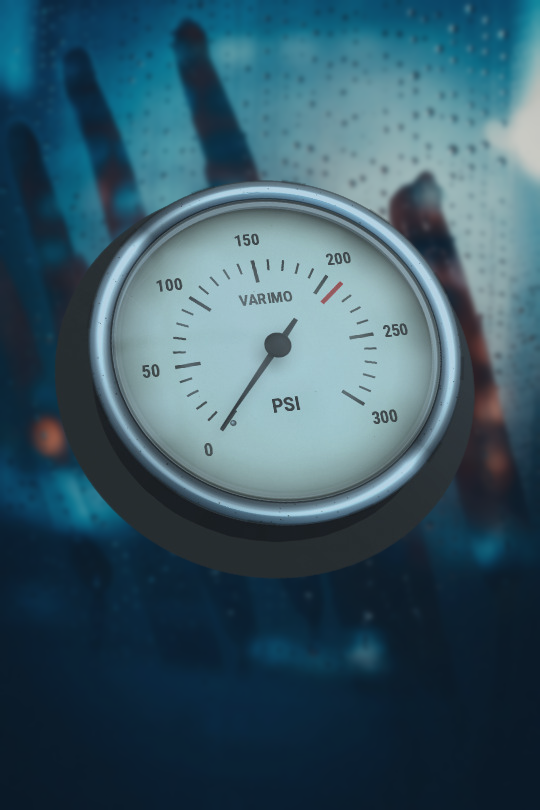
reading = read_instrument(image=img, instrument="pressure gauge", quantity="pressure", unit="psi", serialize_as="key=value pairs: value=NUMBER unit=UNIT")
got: value=0 unit=psi
